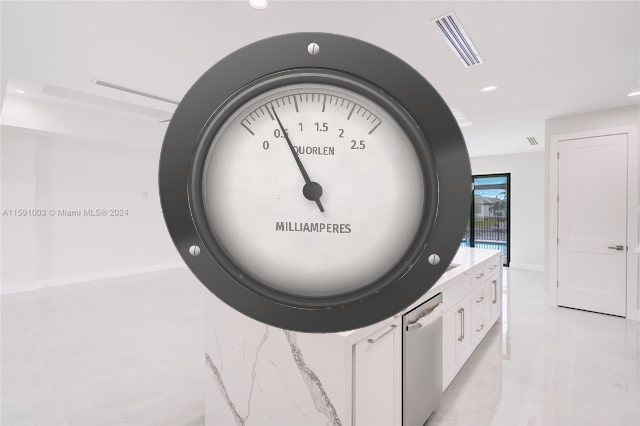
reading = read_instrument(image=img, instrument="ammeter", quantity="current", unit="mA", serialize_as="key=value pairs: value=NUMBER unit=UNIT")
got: value=0.6 unit=mA
